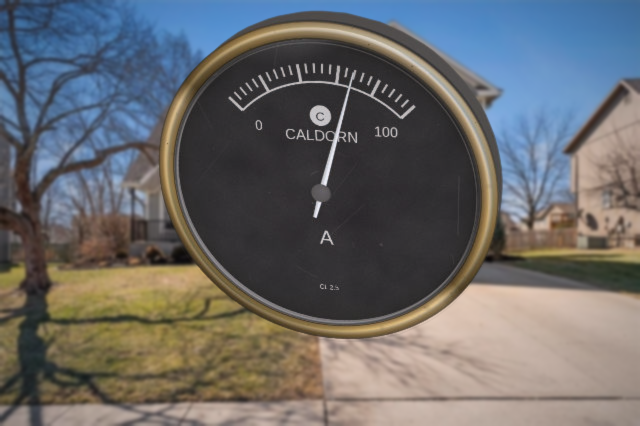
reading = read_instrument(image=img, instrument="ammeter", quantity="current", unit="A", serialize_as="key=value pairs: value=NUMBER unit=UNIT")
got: value=68 unit=A
